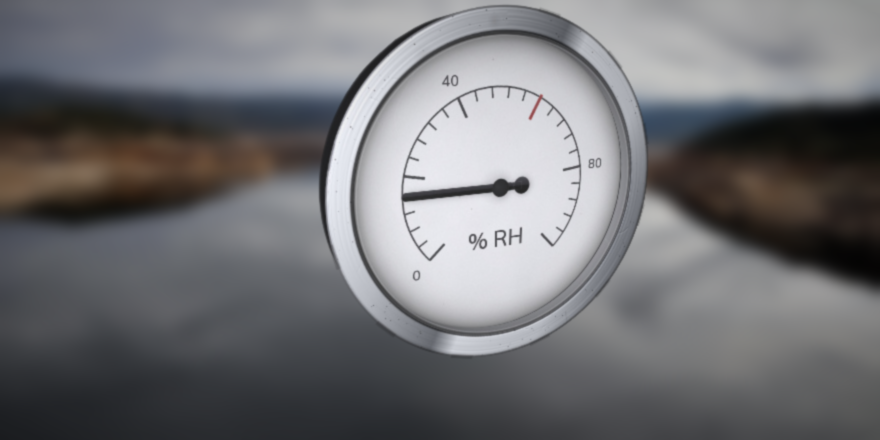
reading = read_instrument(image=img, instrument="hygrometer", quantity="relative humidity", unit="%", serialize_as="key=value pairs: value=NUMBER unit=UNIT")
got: value=16 unit=%
